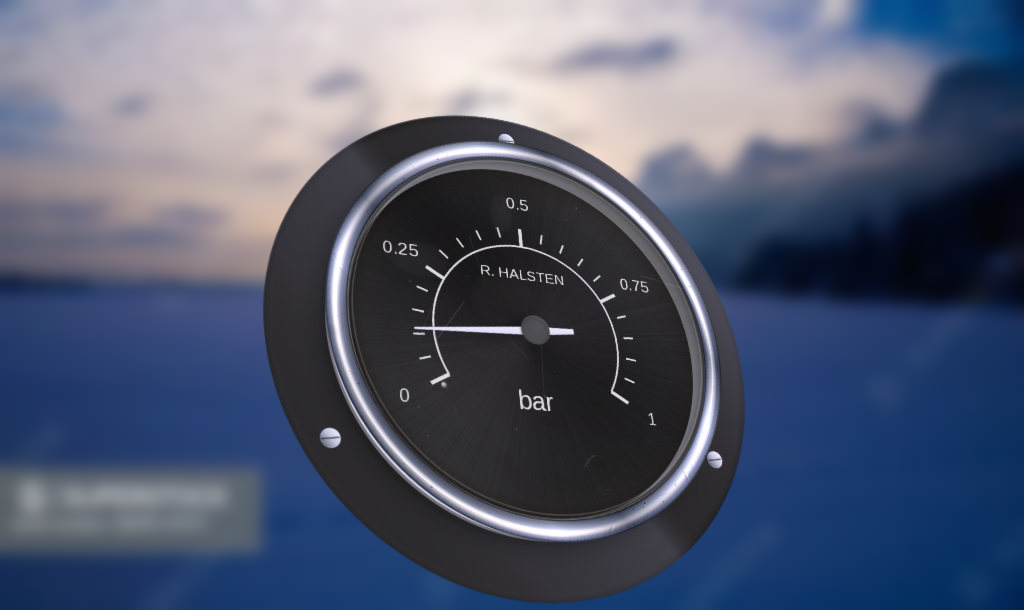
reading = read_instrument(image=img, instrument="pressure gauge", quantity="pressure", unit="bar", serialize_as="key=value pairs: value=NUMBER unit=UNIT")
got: value=0.1 unit=bar
